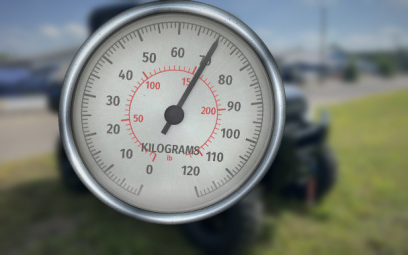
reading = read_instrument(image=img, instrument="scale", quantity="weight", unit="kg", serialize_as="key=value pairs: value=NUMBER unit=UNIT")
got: value=70 unit=kg
